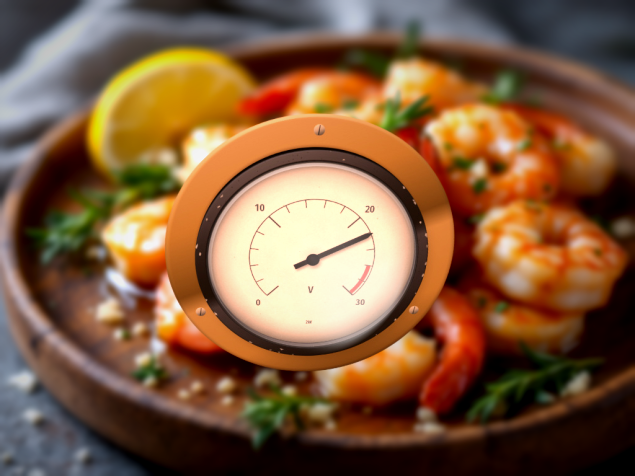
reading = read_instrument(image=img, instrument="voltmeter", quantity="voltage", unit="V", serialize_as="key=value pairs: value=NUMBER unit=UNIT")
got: value=22 unit=V
